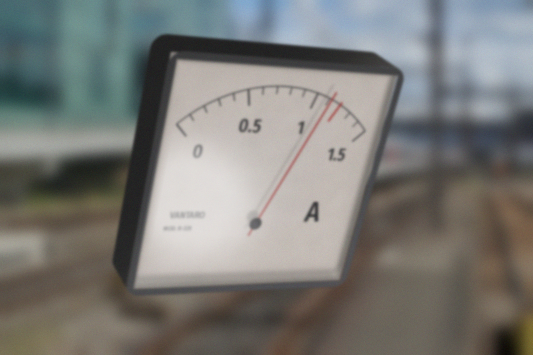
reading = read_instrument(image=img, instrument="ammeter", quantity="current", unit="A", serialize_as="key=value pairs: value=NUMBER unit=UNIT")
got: value=1.1 unit=A
